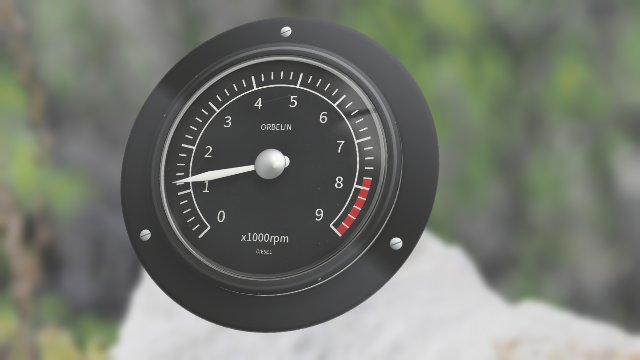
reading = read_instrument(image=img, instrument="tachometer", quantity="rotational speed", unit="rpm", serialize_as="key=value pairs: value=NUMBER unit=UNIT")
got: value=1200 unit=rpm
